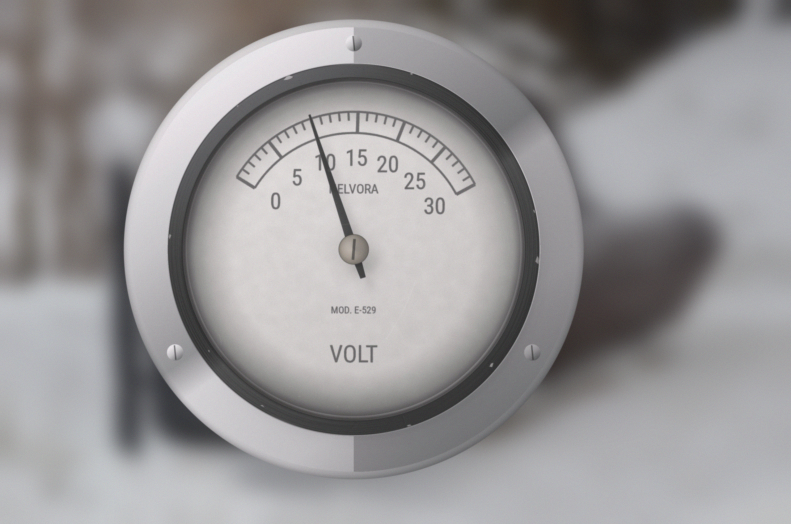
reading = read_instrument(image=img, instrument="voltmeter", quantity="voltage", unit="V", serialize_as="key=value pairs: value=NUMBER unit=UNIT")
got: value=10 unit=V
